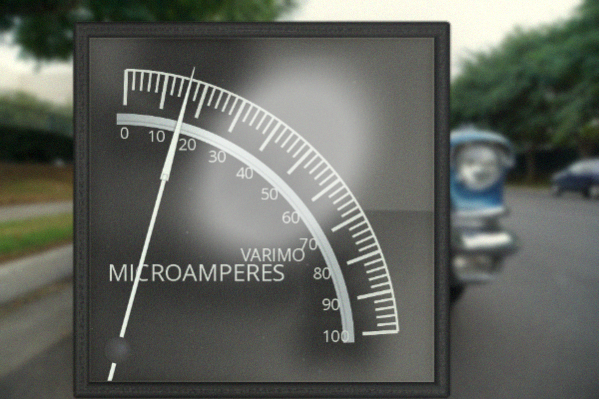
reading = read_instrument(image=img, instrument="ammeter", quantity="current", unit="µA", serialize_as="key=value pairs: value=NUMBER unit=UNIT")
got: value=16 unit=µA
